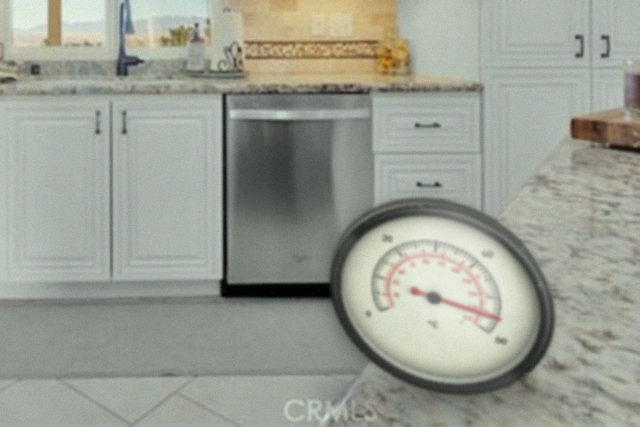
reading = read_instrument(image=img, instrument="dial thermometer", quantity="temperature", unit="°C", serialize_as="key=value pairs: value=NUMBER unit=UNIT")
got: value=55 unit=°C
